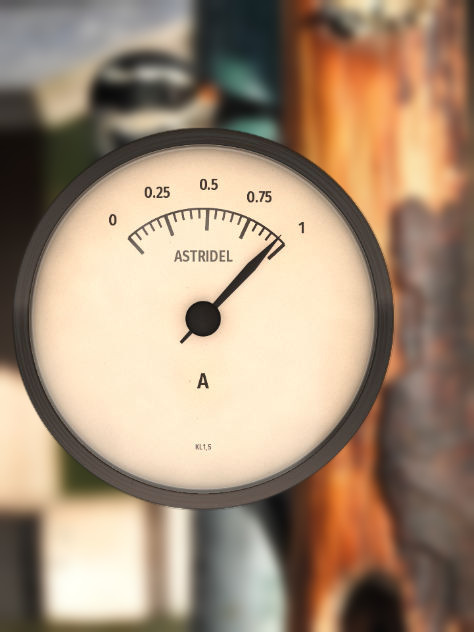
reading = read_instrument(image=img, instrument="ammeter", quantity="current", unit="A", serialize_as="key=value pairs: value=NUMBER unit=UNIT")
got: value=0.95 unit=A
